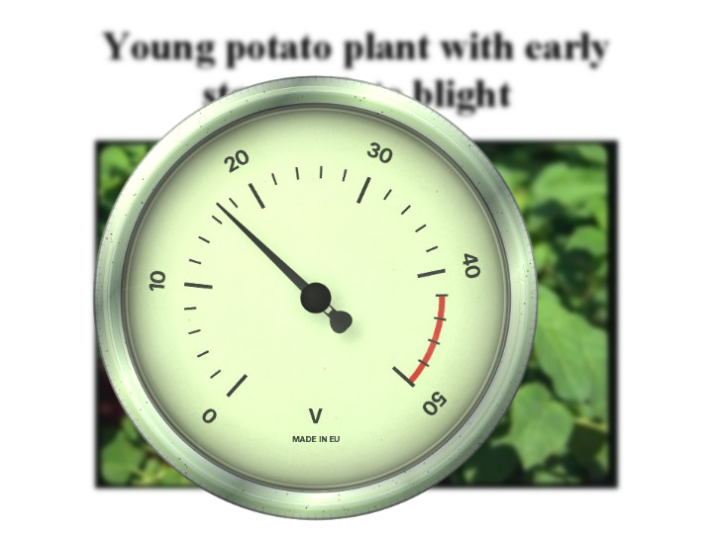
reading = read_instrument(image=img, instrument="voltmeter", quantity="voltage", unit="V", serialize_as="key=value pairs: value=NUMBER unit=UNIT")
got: value=17 unit=V
